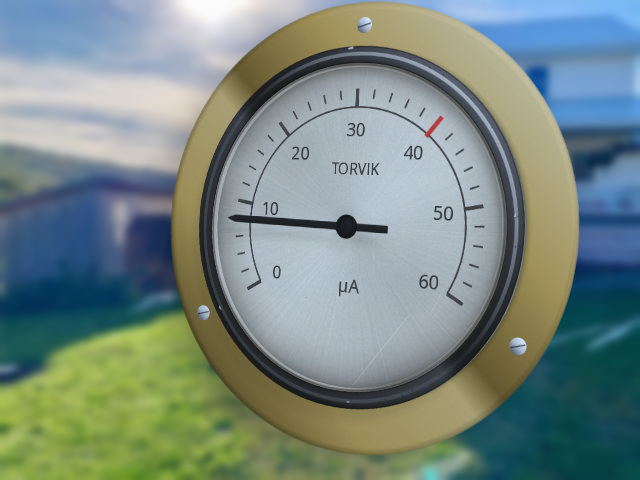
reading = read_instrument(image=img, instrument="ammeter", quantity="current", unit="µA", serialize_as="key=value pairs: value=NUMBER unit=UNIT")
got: value=8 unit=µA
